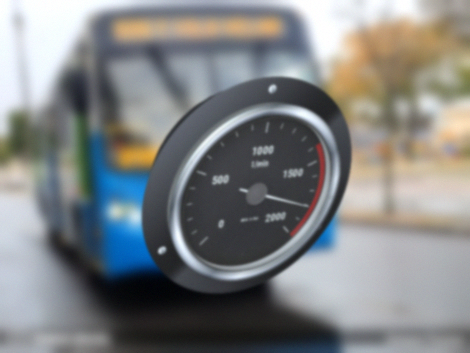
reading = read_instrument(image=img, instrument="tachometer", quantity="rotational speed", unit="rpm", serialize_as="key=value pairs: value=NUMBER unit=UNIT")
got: value=1800 unit=rpm
